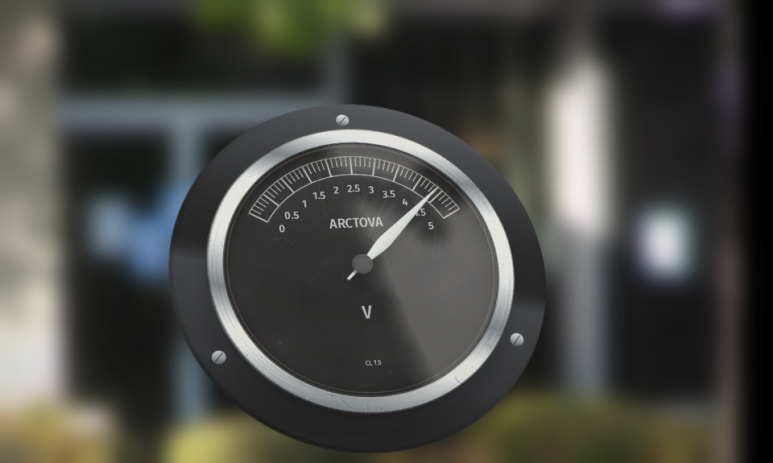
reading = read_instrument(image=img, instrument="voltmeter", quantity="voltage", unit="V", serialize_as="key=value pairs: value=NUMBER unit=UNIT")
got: value=4.4 unit=V
